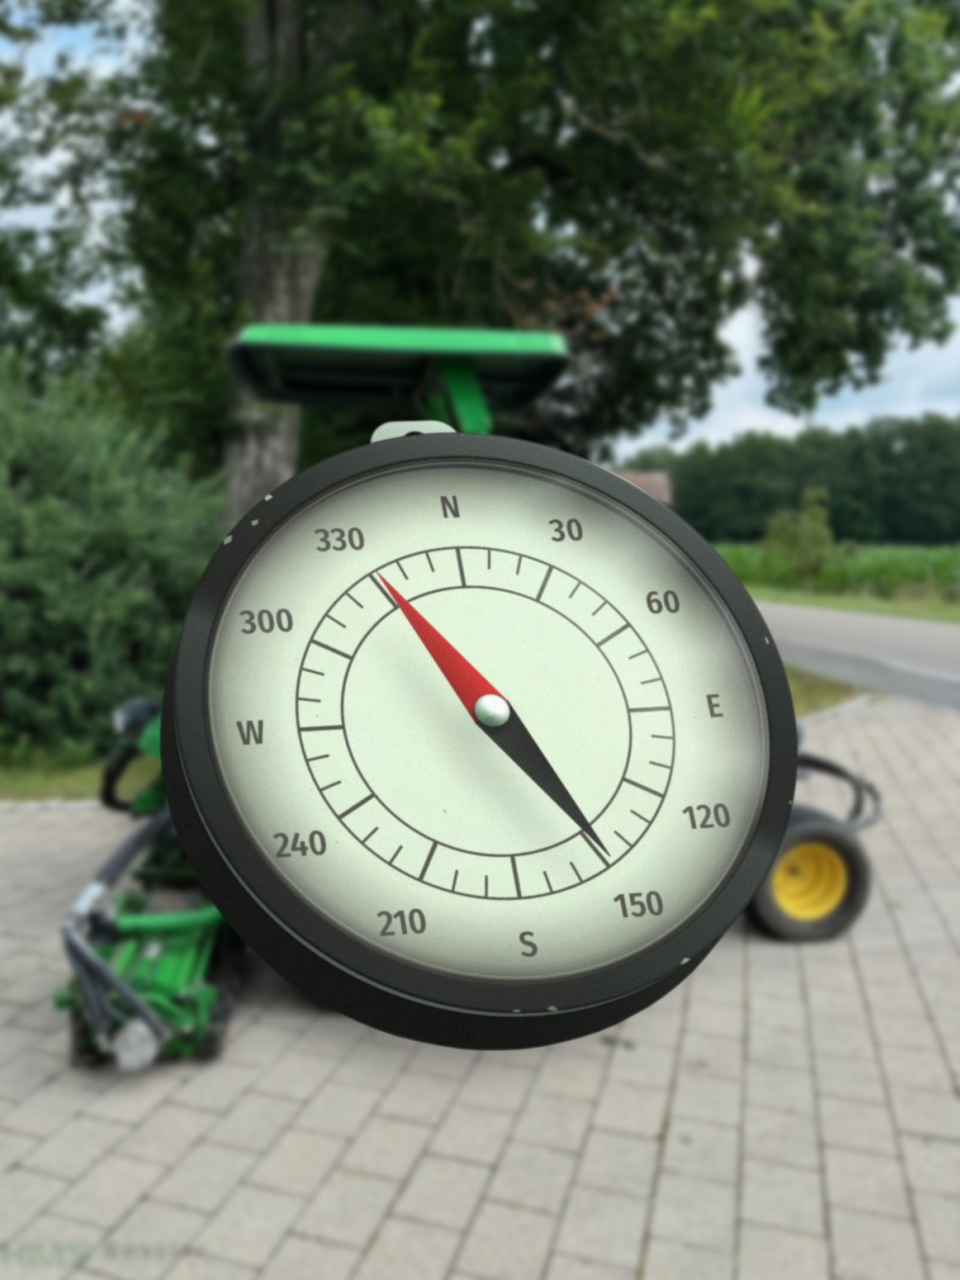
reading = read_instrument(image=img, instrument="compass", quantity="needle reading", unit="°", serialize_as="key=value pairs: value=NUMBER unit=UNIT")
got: value=330 unit=°
